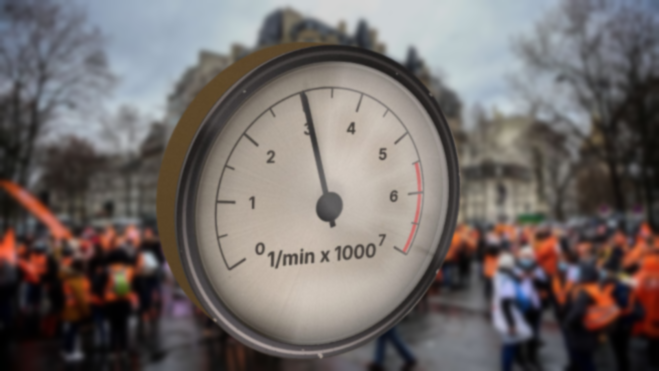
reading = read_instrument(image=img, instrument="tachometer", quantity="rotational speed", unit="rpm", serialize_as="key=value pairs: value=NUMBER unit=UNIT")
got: value=3000 unit=rpm
